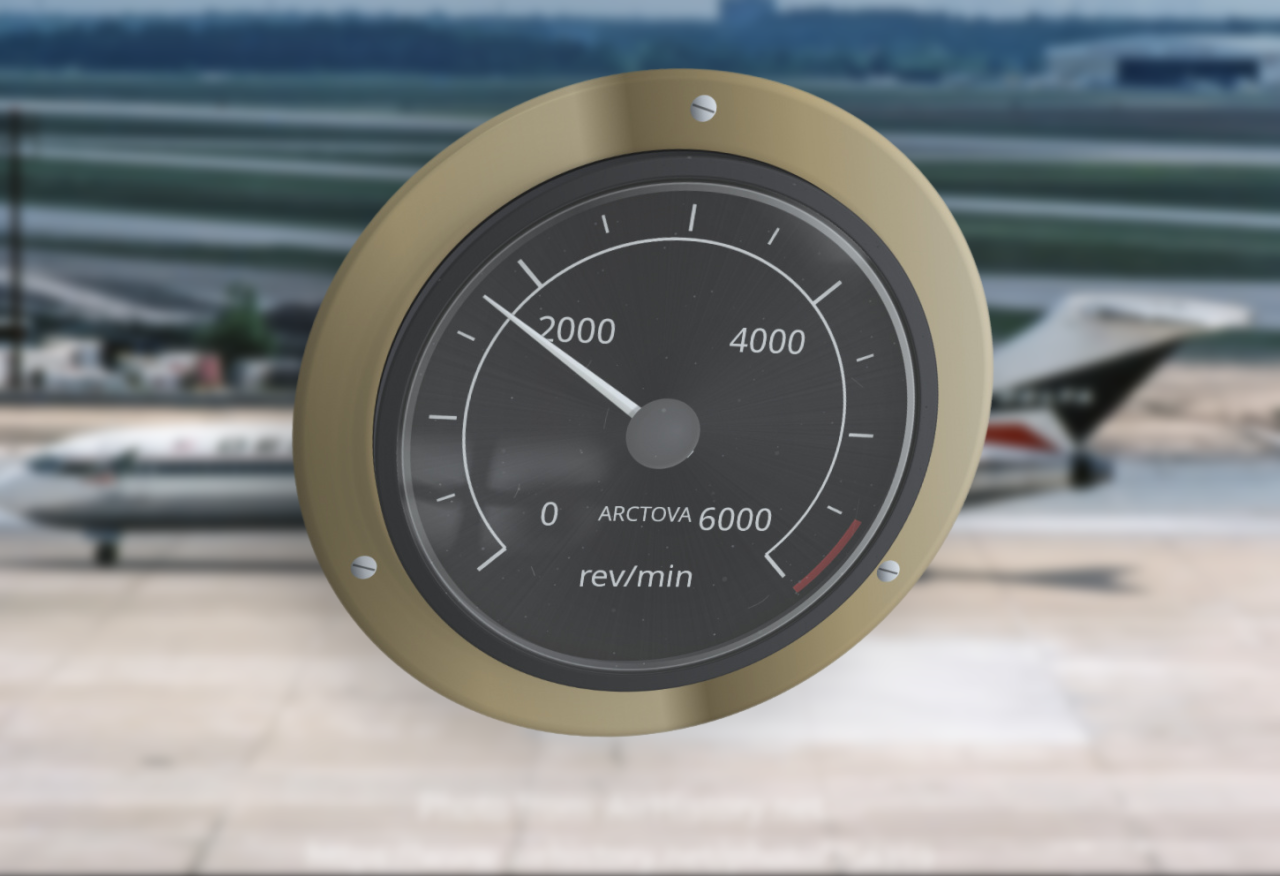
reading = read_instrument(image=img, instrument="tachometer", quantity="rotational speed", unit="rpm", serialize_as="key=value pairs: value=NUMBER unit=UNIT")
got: value=1750 unit=rpm
